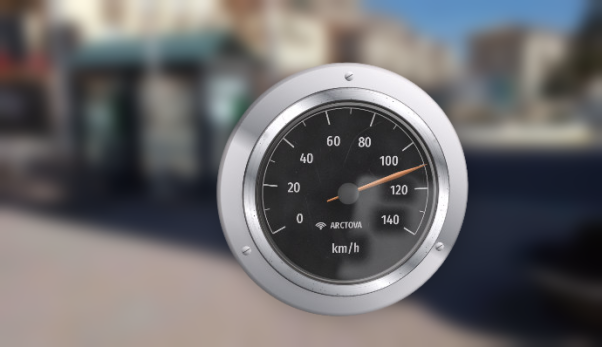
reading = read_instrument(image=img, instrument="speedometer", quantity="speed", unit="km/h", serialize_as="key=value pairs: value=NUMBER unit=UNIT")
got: value=110 unit=km/h
